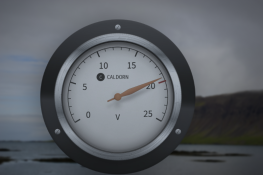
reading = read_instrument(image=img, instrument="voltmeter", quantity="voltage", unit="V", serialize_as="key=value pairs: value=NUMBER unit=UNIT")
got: value=19.5 unit=V
